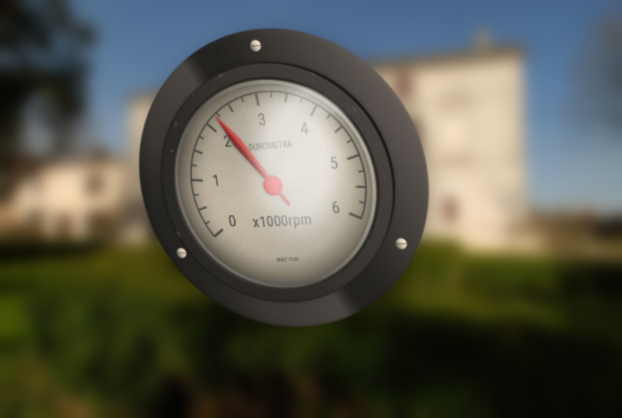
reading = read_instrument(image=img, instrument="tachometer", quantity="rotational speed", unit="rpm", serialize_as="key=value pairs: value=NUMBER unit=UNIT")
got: value=2250 unit=rpm
